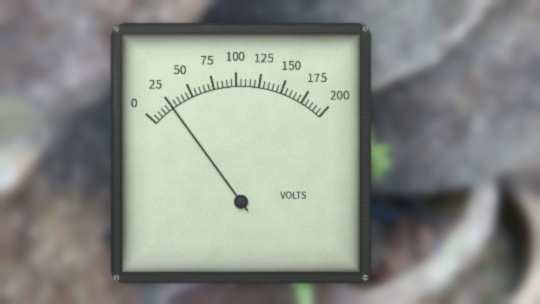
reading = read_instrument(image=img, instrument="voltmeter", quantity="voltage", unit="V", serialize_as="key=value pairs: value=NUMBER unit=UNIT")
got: value=25 unit=V
